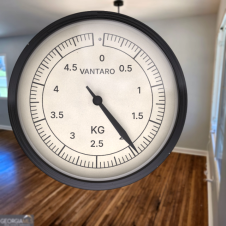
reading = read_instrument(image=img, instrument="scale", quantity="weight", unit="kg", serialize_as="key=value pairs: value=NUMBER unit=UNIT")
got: value=1.95 unit=kg
